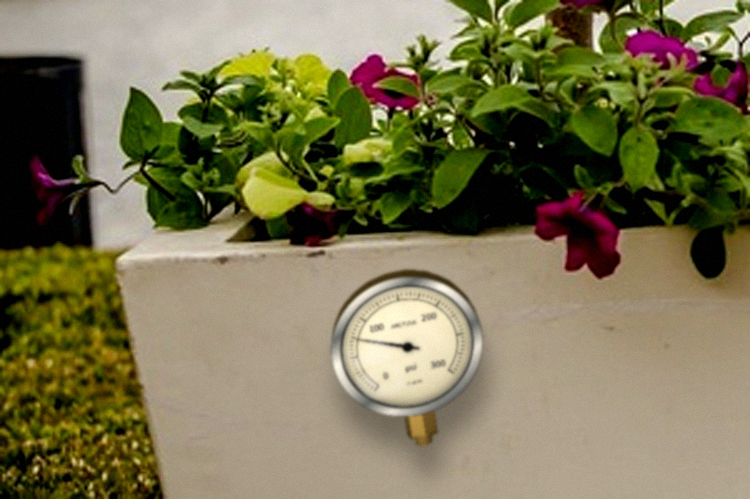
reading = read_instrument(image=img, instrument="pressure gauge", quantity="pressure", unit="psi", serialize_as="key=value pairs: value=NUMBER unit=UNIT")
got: value=75 unit=psi
